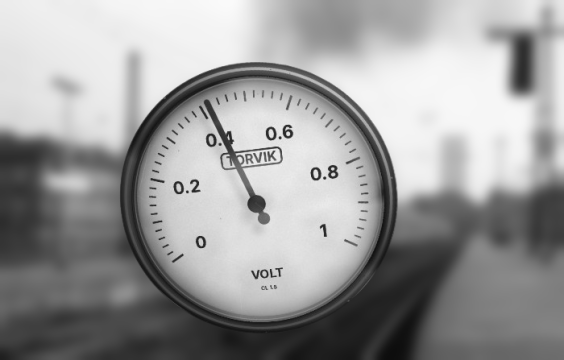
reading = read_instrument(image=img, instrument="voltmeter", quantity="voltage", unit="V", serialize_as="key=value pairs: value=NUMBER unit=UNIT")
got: value=0.42 unit=V
